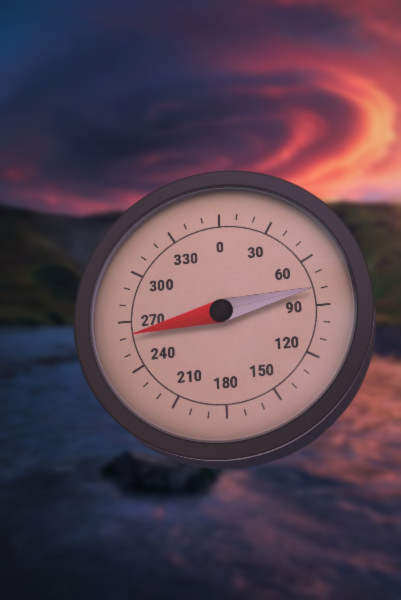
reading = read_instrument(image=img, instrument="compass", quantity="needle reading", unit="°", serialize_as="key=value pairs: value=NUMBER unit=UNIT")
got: value=260 unit=°
